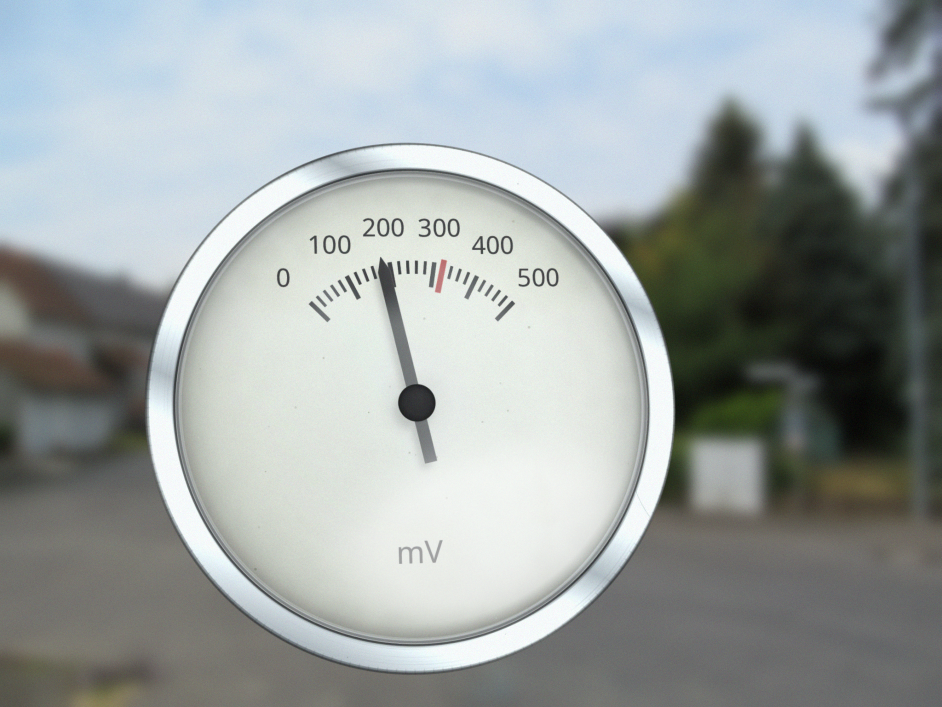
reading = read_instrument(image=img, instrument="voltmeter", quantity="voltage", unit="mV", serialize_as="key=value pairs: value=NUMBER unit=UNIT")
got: value=180 unit=mV
